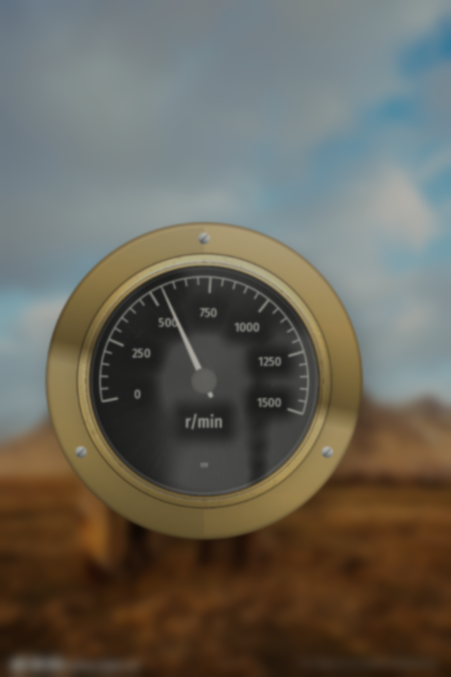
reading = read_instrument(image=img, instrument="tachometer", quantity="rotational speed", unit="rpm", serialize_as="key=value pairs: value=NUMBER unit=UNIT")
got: value=550 unit=rpm
